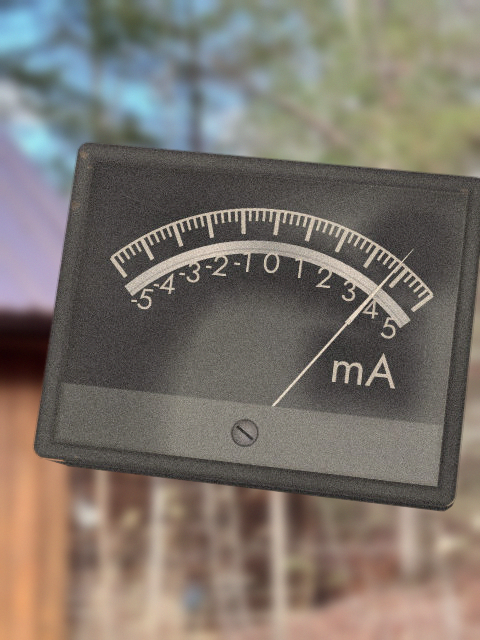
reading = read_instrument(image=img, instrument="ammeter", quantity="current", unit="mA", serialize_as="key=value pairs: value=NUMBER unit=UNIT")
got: value=3.8 unit=mA
